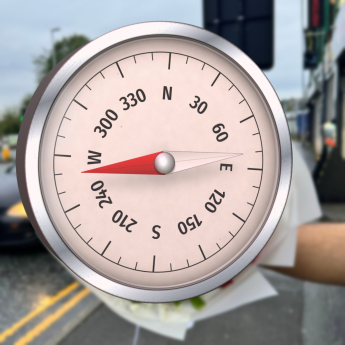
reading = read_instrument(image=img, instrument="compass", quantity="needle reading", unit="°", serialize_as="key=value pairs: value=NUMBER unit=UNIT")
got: value=260 unit=°
